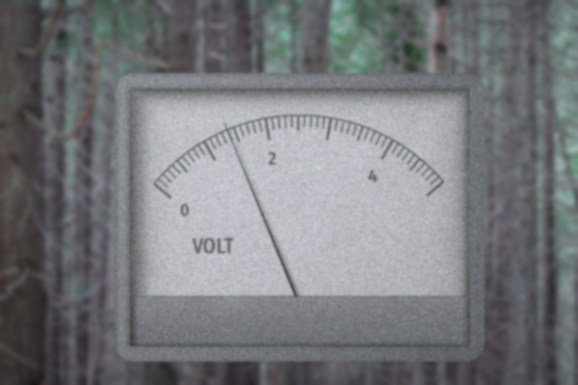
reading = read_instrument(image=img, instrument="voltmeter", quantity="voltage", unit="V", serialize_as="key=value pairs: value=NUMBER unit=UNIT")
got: value=1.4 unit=V
